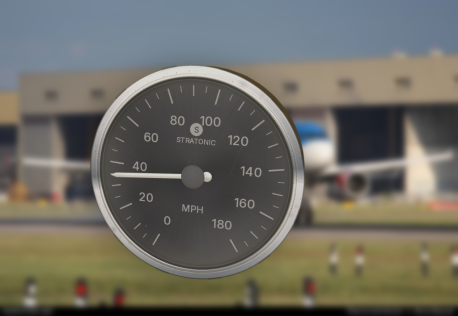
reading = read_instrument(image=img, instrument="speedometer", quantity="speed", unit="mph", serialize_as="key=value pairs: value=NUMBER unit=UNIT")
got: value=35 unit=mph
